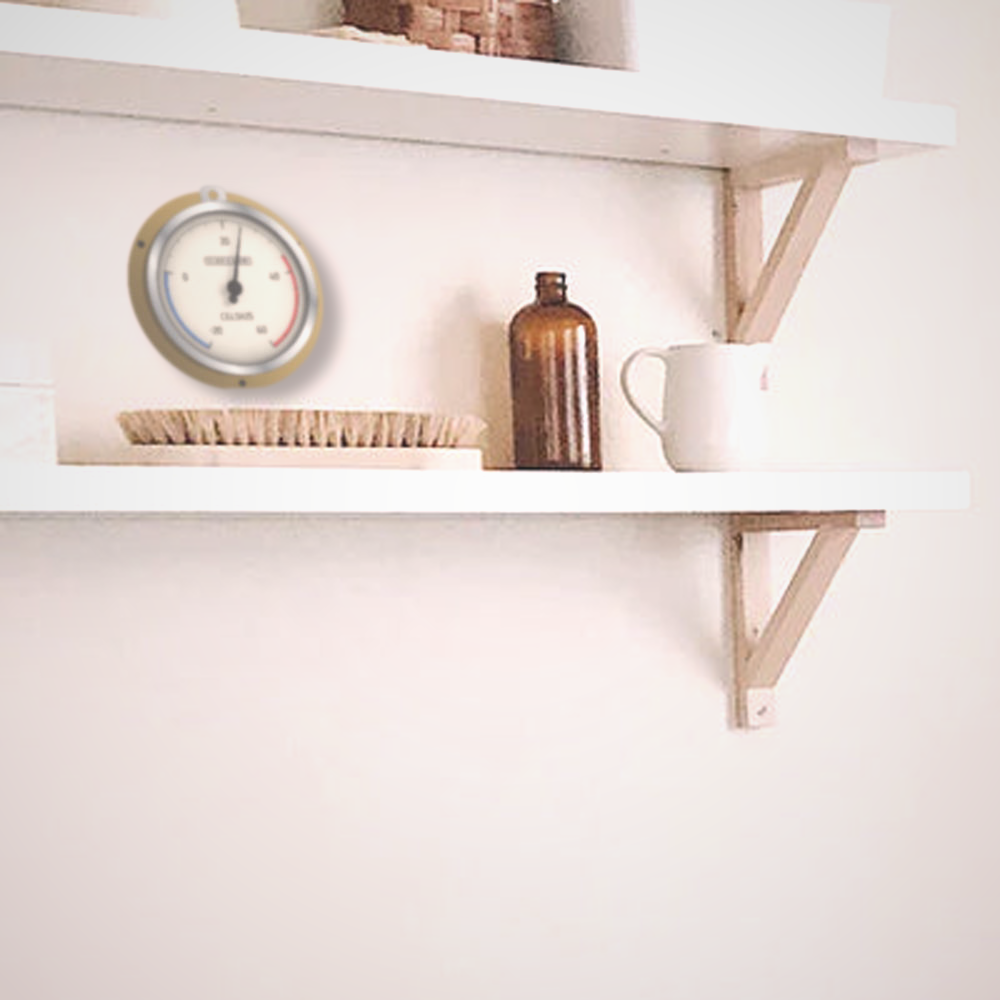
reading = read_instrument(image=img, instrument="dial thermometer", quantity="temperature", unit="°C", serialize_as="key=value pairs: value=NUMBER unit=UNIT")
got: value=24 unit=°C
